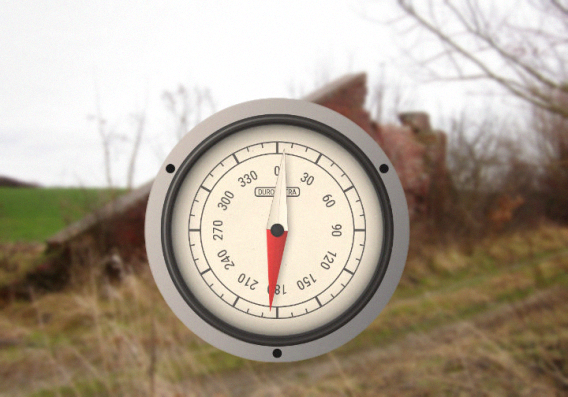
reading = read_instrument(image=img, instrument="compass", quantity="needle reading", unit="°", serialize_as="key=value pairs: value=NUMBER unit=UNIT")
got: value=185 unit=°
